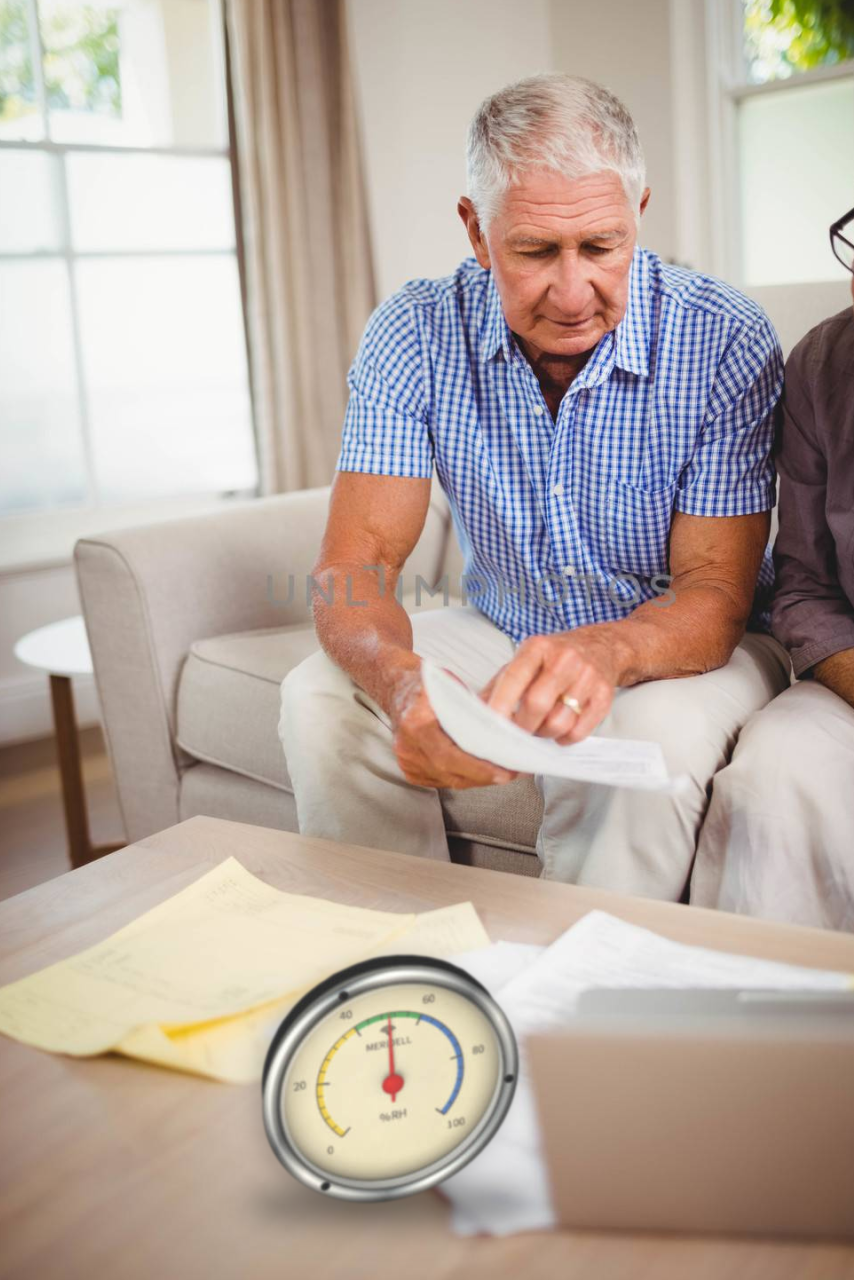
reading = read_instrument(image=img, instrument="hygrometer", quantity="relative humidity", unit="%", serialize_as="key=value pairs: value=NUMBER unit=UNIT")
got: value=50 unit=%
